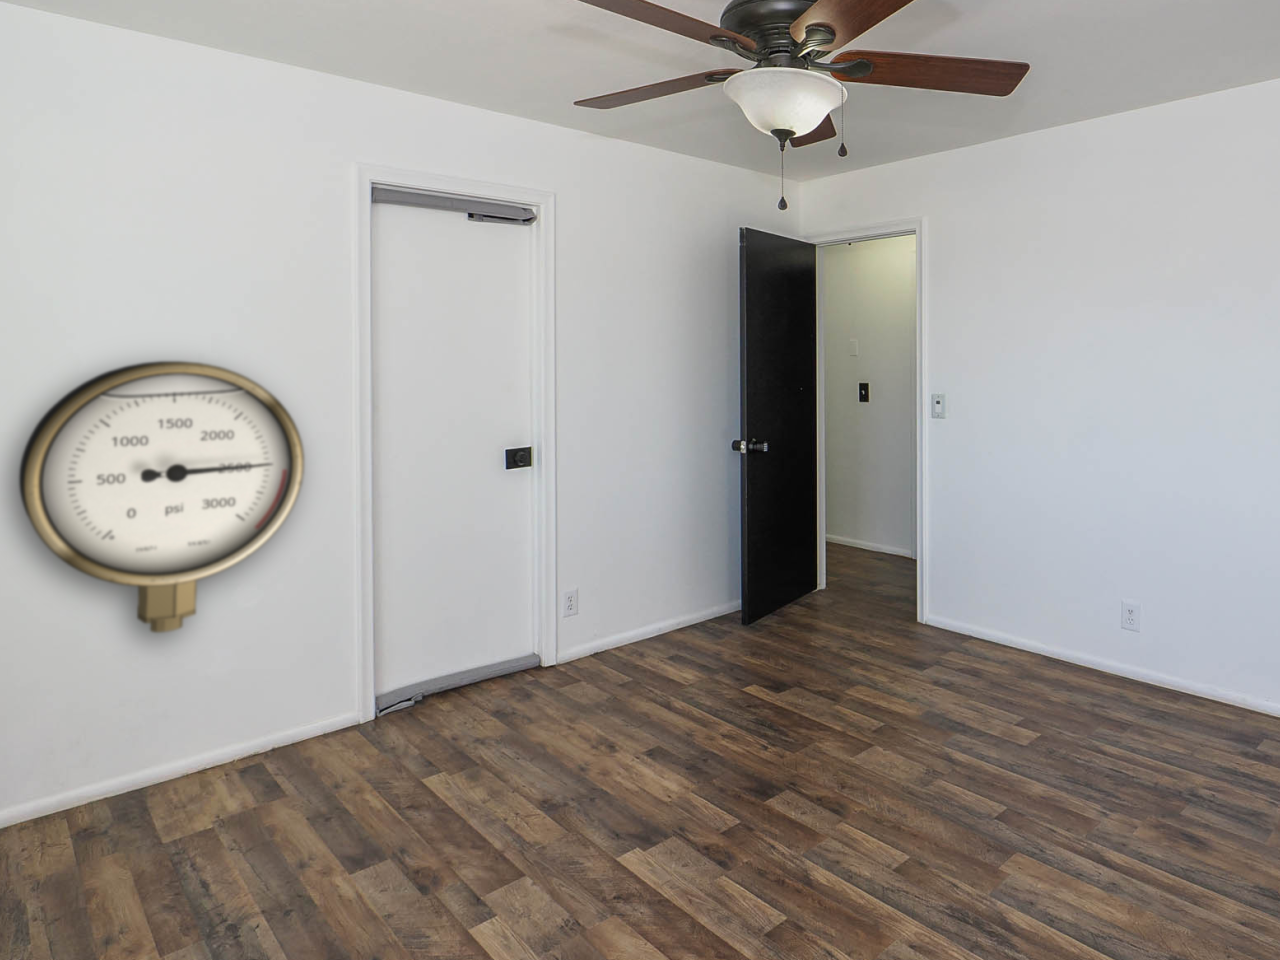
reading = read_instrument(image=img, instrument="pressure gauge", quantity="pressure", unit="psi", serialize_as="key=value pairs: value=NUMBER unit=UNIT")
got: value=2500 unit=psi
